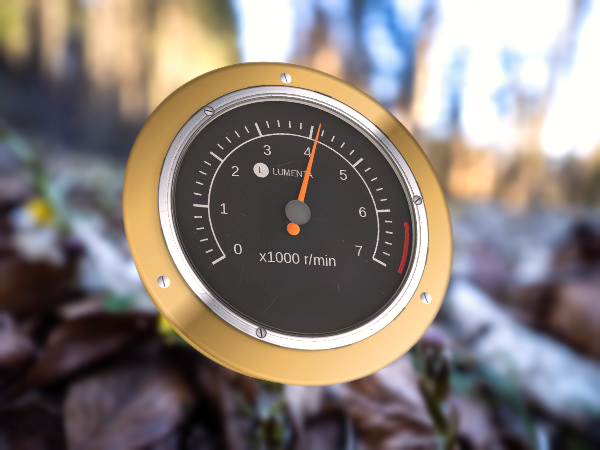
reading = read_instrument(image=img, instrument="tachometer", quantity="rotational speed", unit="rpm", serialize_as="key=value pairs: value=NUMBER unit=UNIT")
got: value=4100 unit=rpm
